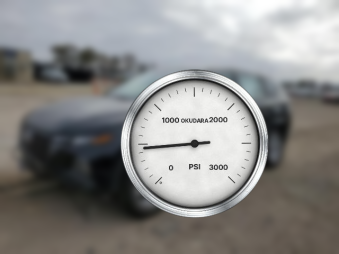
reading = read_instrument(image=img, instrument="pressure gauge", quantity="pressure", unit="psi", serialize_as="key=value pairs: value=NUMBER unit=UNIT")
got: value=450 unit=psi
